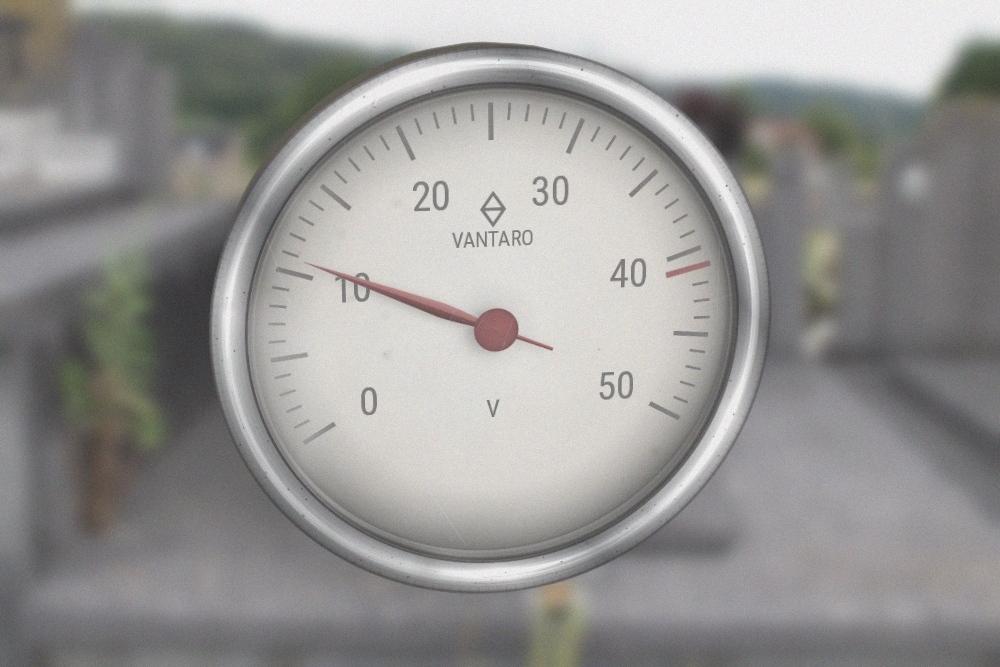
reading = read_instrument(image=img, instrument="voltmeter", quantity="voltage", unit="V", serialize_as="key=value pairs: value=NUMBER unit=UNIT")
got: value=11 unit=V
